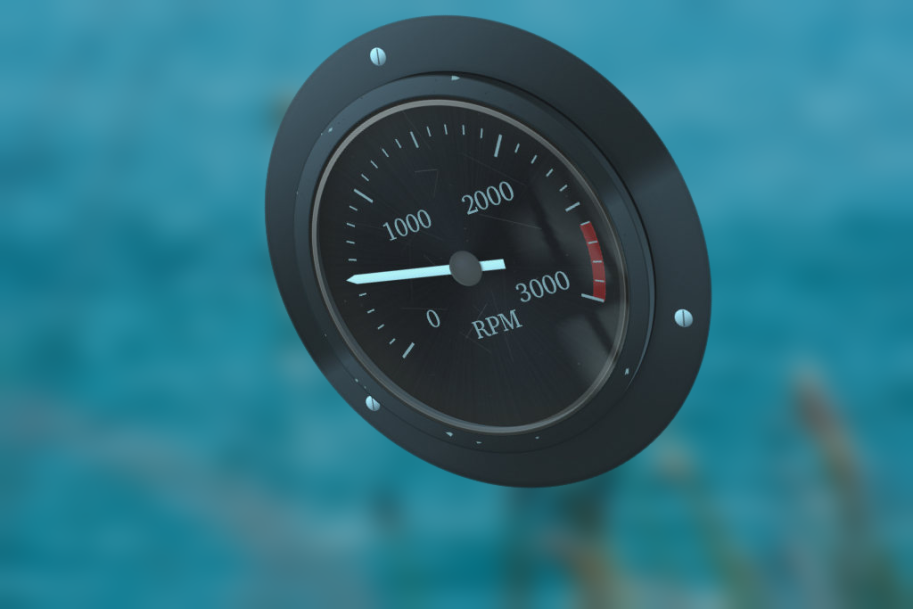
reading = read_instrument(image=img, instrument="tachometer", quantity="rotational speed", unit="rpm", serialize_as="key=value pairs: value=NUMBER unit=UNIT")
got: value=500 unit=rpm
